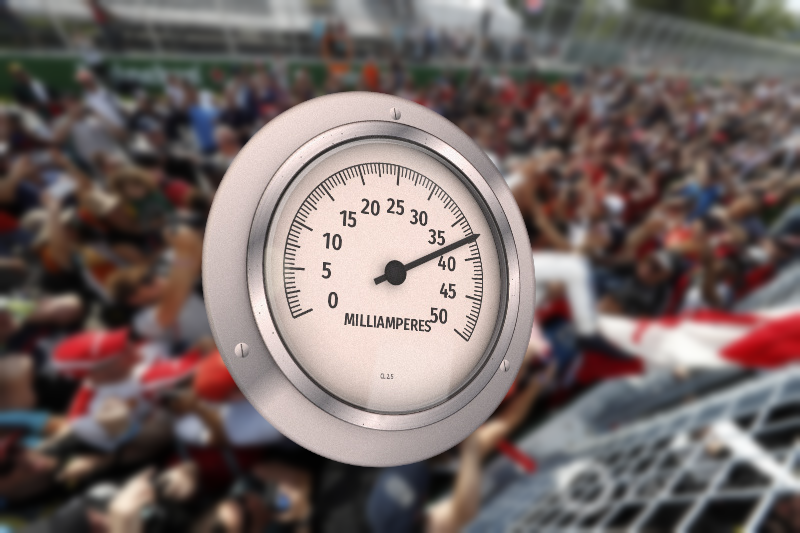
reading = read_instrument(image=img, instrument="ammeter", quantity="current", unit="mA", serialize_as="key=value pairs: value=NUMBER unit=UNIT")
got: value=37.5 unit=mA
